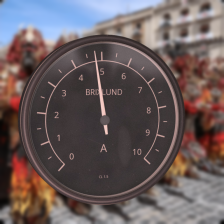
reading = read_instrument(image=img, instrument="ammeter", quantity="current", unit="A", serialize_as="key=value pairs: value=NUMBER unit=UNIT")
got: value=4.75 unit=A
